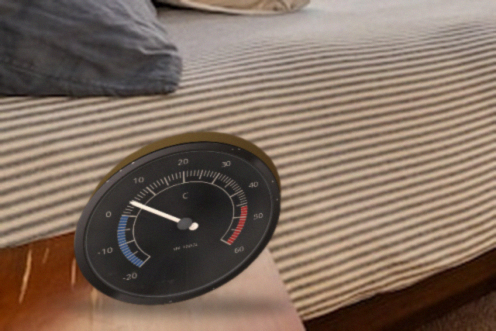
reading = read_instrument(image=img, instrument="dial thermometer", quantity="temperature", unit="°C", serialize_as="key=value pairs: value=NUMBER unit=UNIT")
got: value=5 unit=°C
